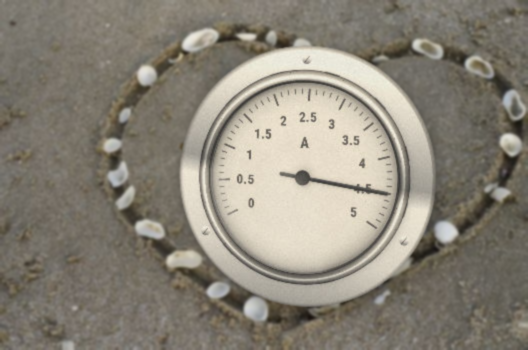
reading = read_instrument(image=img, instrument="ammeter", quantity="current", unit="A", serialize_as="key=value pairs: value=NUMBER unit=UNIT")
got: value=4.5 unit=A
